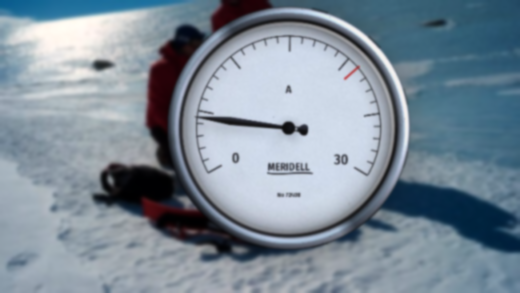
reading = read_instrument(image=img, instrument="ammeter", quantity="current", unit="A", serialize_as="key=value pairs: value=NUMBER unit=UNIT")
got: value=4.5 unit=A
